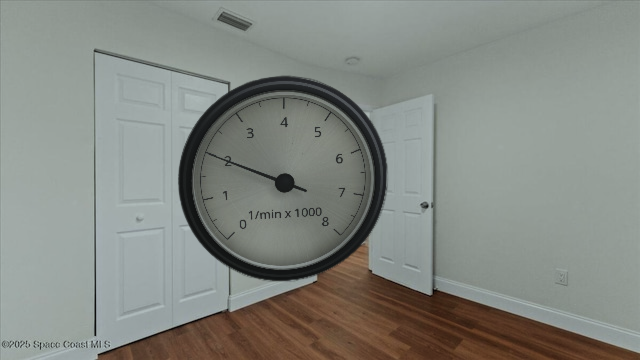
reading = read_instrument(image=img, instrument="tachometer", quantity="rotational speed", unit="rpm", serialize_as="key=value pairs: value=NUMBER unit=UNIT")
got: value=2000 unit=rpm
